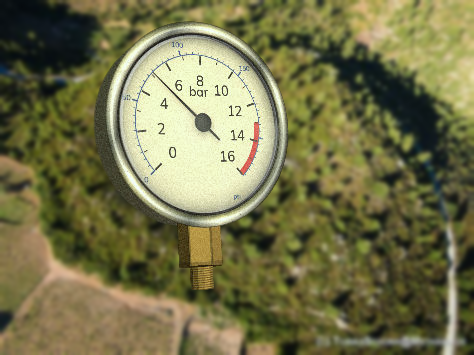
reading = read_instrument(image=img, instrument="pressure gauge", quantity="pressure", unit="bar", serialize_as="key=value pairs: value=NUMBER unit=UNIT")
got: value=5 unit=bar
